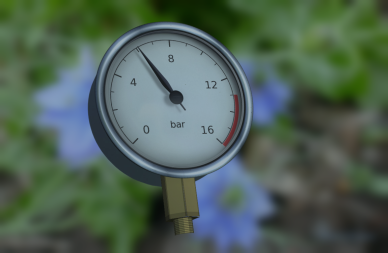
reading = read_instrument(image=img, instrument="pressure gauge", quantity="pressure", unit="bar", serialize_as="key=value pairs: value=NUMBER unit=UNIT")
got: value=6 unit=bar
